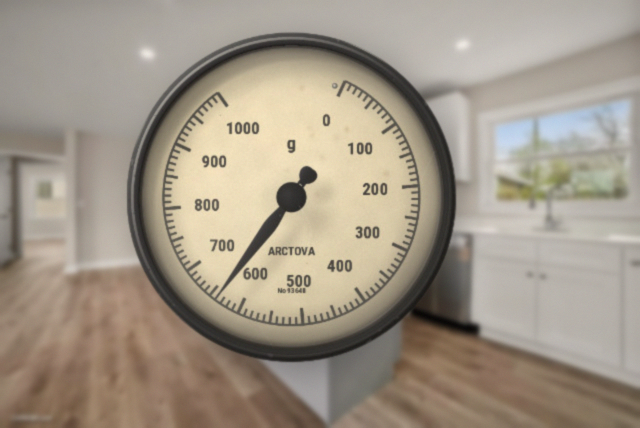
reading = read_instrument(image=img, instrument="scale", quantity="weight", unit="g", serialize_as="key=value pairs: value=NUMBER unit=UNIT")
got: value=640 unit=g
